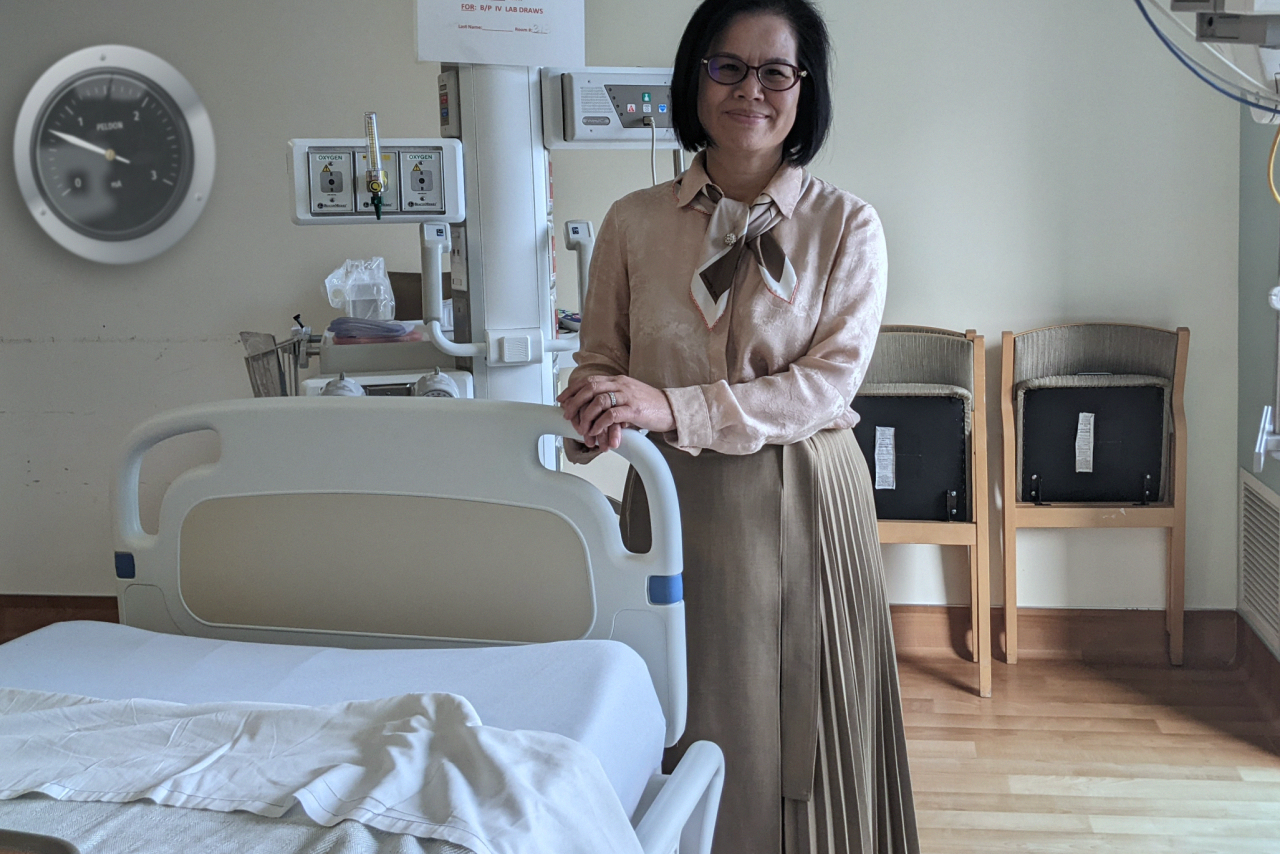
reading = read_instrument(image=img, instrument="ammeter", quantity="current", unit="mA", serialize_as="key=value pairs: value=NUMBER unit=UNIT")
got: value=0.7 unit=mA
